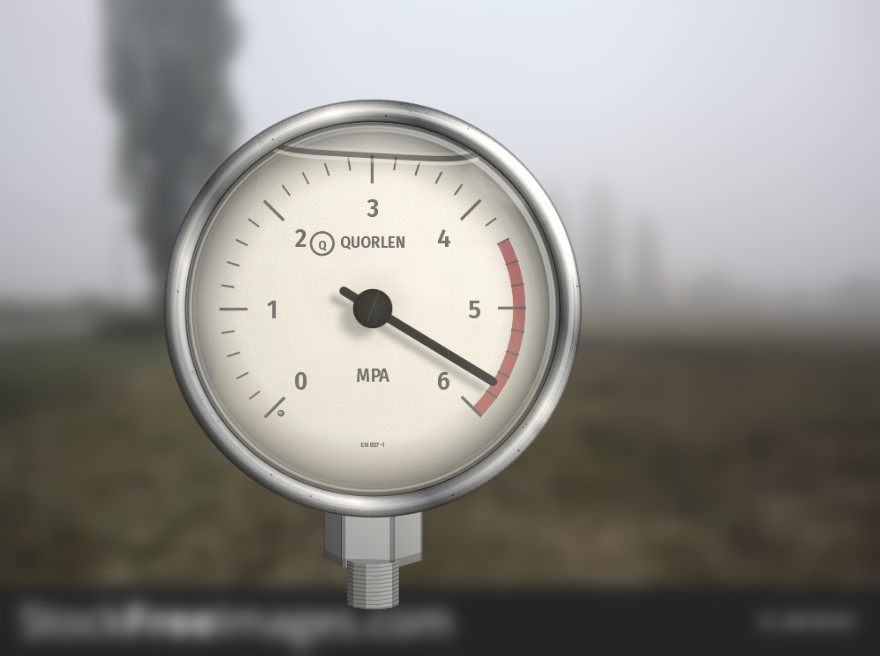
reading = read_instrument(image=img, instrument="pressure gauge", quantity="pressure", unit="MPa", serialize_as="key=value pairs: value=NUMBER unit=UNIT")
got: value=5.7 unit=MPa
